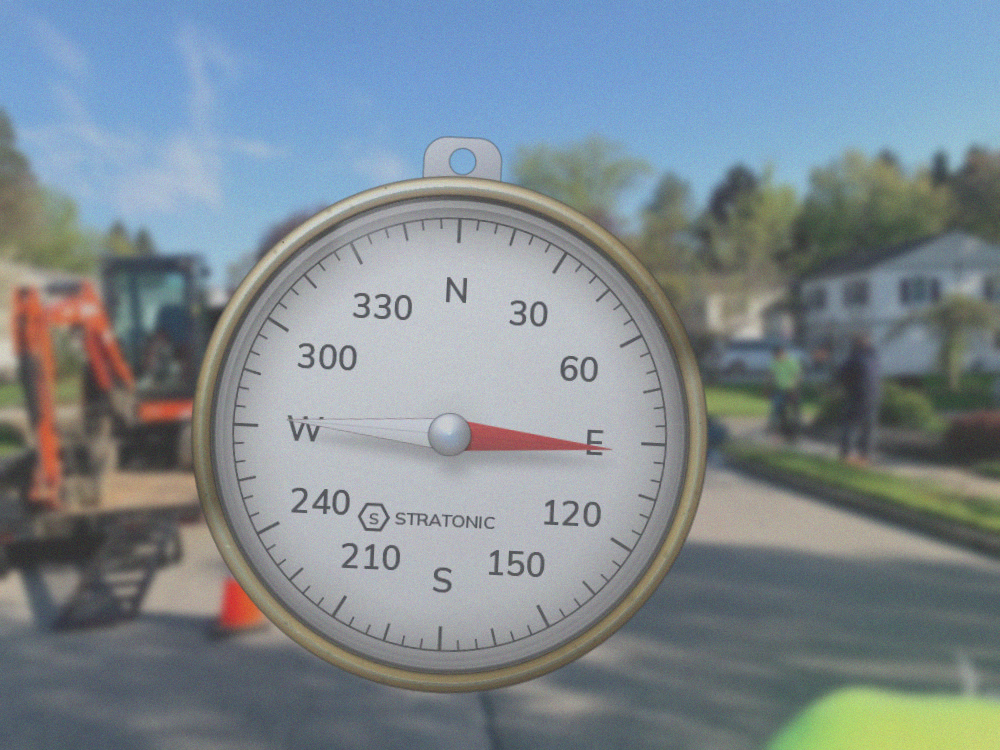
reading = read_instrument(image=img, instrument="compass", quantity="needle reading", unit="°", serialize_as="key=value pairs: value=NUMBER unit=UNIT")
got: value=92.5 unit=°
